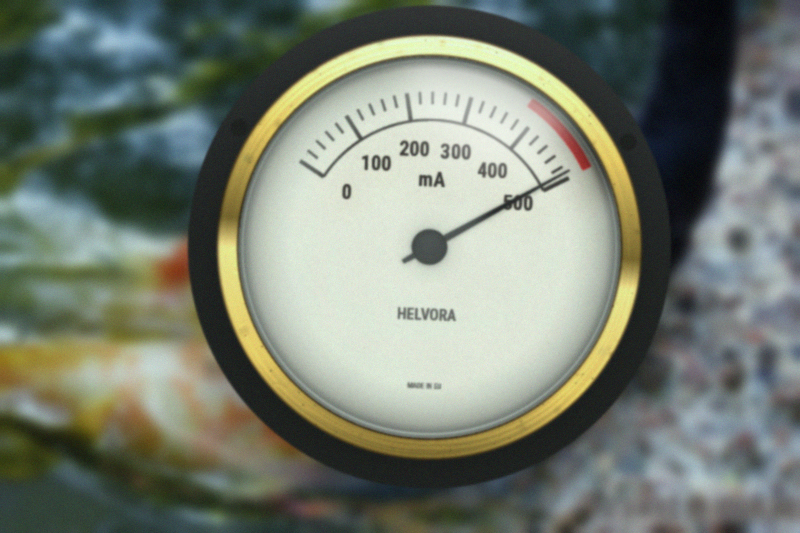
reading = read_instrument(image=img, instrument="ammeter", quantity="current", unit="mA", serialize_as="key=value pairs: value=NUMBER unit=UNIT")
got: value=490 unit=mA
